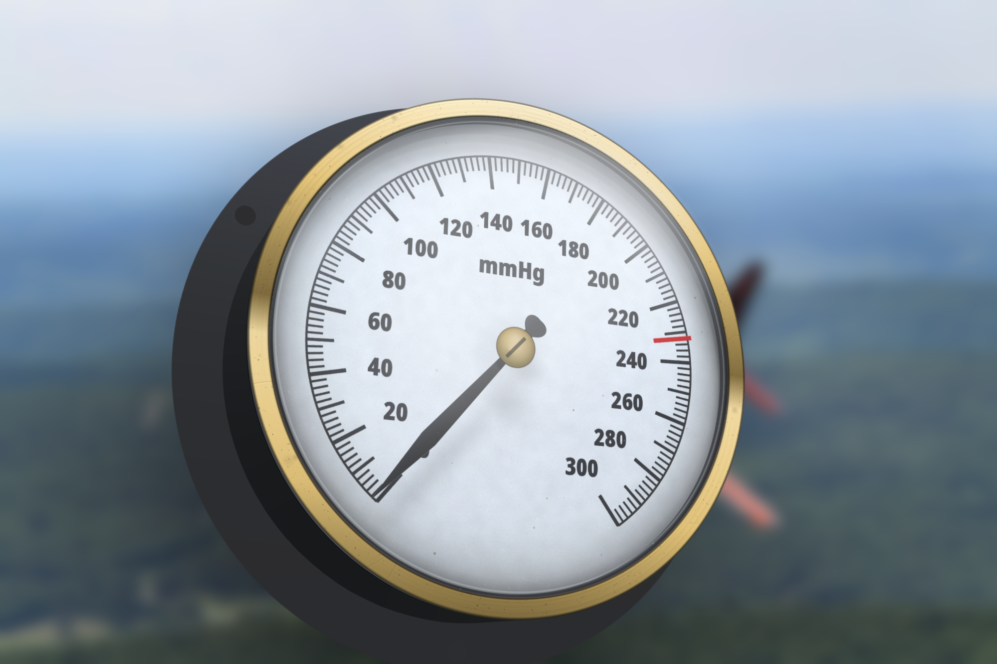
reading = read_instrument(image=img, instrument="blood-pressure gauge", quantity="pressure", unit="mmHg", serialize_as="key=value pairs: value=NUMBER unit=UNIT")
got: value=2 unit=mmHg
